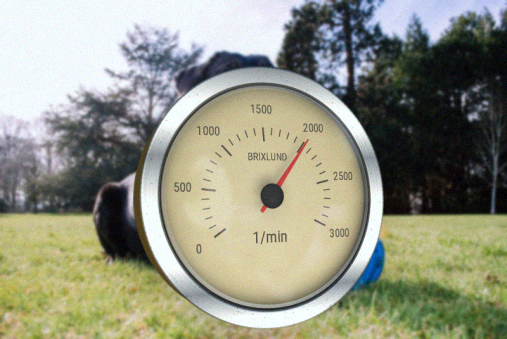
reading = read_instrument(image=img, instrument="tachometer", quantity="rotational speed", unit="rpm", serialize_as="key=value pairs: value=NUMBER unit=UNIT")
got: value=2000 unit=rpm
